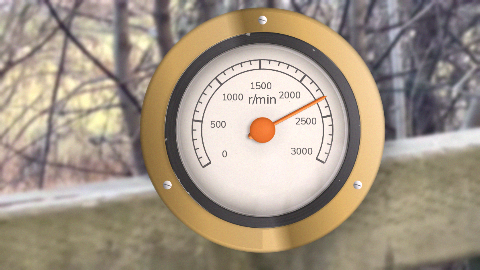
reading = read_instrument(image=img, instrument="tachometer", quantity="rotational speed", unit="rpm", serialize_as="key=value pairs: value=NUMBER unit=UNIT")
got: value=2300 unit=rpm
